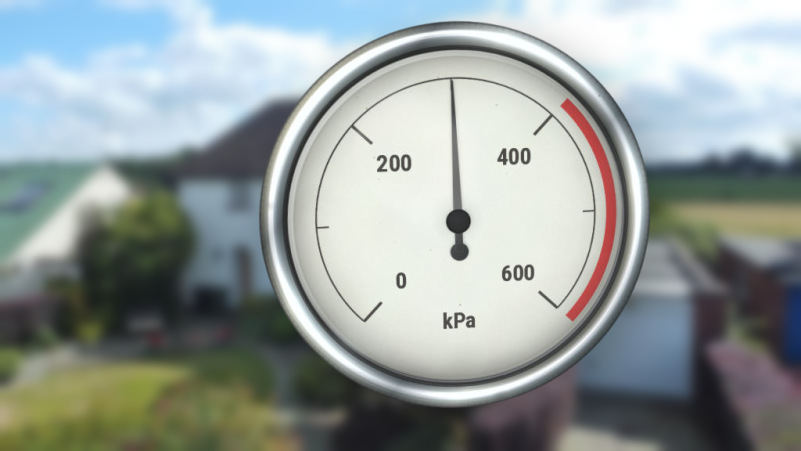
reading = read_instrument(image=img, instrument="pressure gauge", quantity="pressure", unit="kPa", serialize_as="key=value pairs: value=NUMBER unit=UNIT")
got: value=300 unit=kPa
